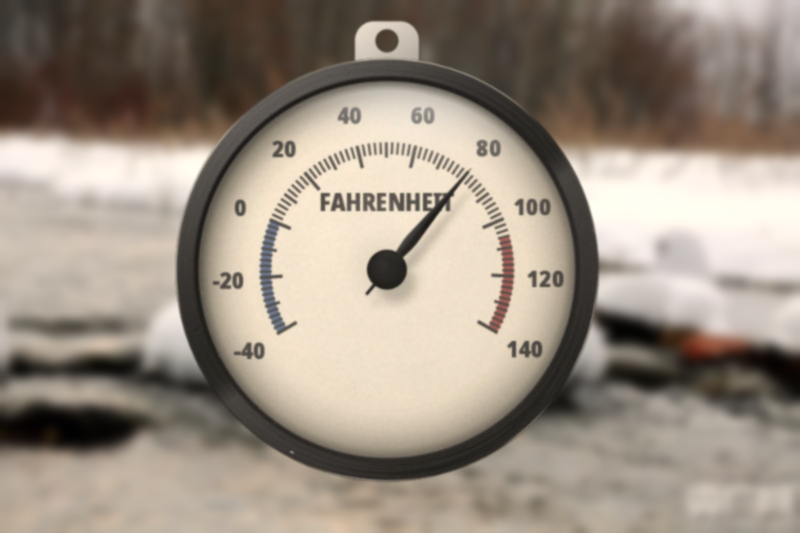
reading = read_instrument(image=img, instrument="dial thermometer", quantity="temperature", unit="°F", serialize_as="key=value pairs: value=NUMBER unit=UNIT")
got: value=80 unit=°F
